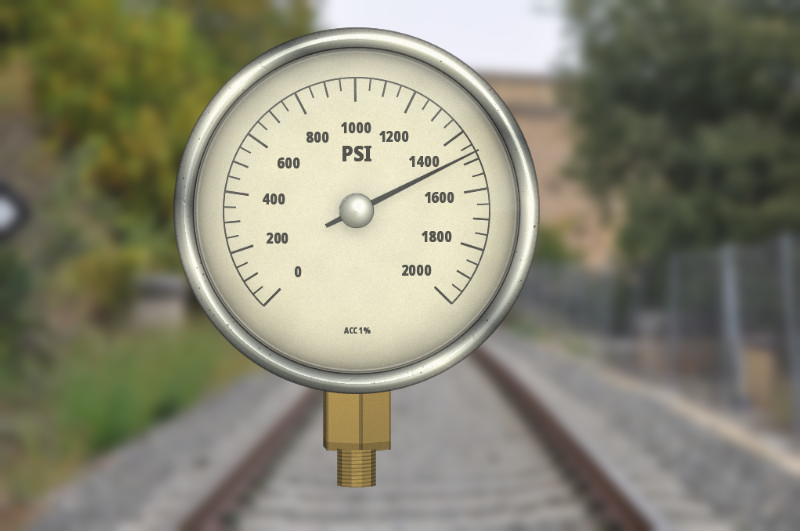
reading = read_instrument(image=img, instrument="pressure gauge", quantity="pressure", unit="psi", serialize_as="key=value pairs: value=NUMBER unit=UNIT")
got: value=1475 unit=psi
